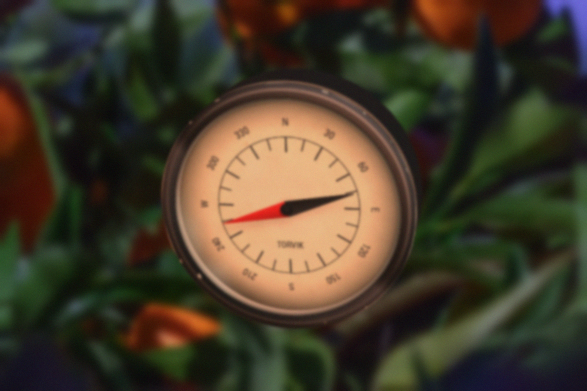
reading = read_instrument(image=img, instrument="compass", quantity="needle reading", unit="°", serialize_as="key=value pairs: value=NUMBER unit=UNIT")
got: value=255 unit=°
